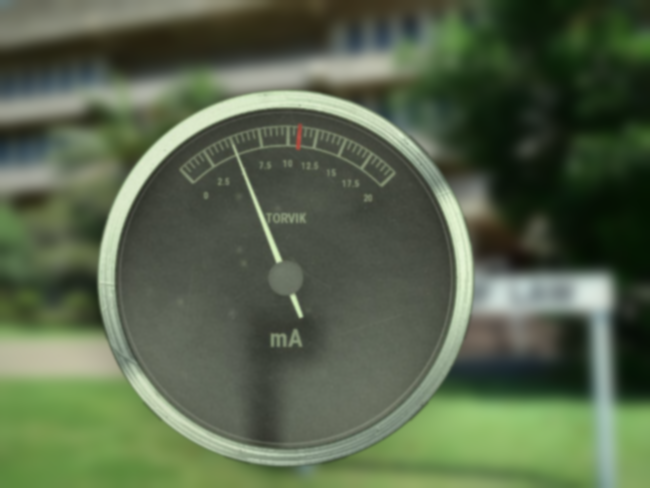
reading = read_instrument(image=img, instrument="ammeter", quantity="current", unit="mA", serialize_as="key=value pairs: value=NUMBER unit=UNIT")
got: value=5 unit=mA
